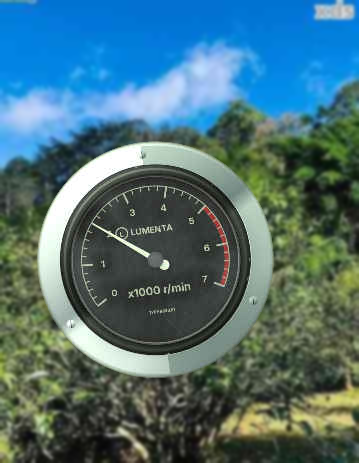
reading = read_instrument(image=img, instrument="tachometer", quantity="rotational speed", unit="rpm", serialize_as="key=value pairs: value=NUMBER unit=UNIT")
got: value=2000 unit=rpm
